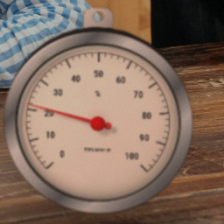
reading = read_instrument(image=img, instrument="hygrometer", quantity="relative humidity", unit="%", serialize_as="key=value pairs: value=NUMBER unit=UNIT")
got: value=22 unit=%
